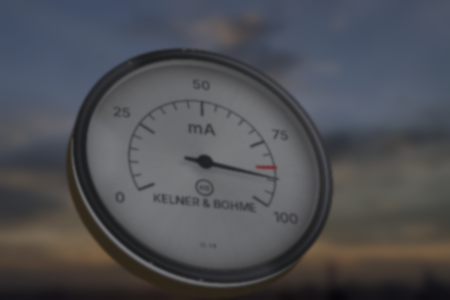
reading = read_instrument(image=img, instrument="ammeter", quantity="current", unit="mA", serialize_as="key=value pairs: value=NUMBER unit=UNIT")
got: value=90 unit=mA
